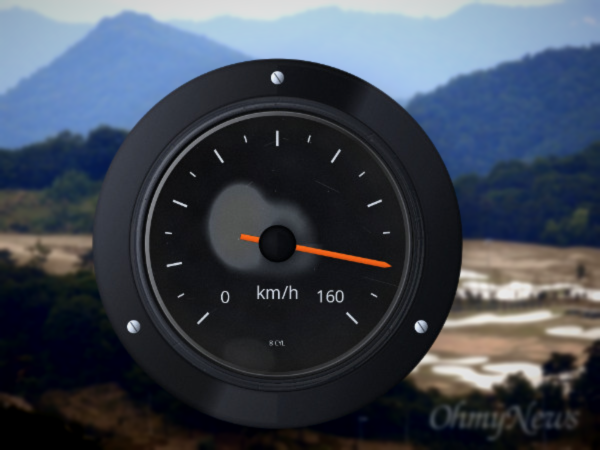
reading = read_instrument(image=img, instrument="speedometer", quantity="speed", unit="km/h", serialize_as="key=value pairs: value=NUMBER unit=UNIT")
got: value=140 unit=km/h
